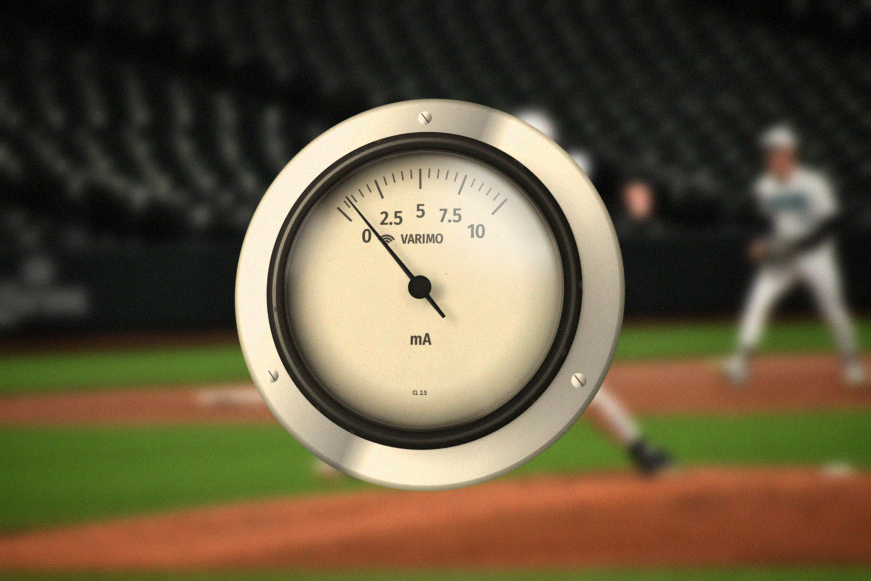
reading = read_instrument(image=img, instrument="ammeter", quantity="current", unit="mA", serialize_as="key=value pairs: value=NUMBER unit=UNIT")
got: value=0.75 unit=mA
